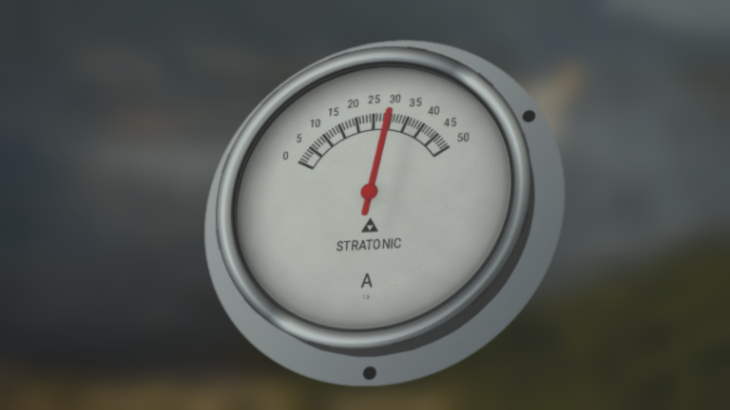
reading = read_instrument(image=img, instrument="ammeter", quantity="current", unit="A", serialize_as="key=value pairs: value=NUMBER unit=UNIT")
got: value=30 unit=A
